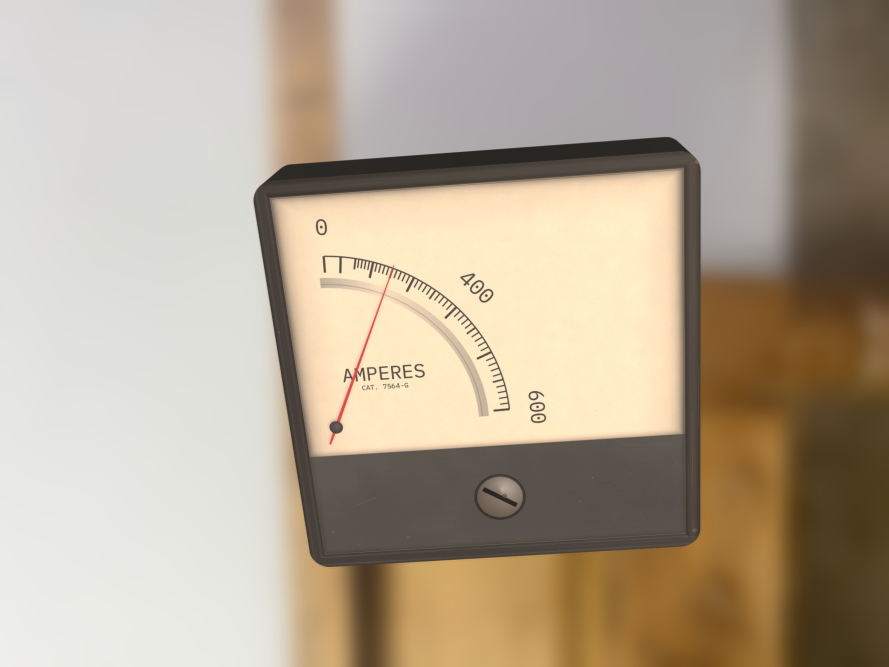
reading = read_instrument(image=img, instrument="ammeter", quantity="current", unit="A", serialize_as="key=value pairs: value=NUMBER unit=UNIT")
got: value=250 unit=A
